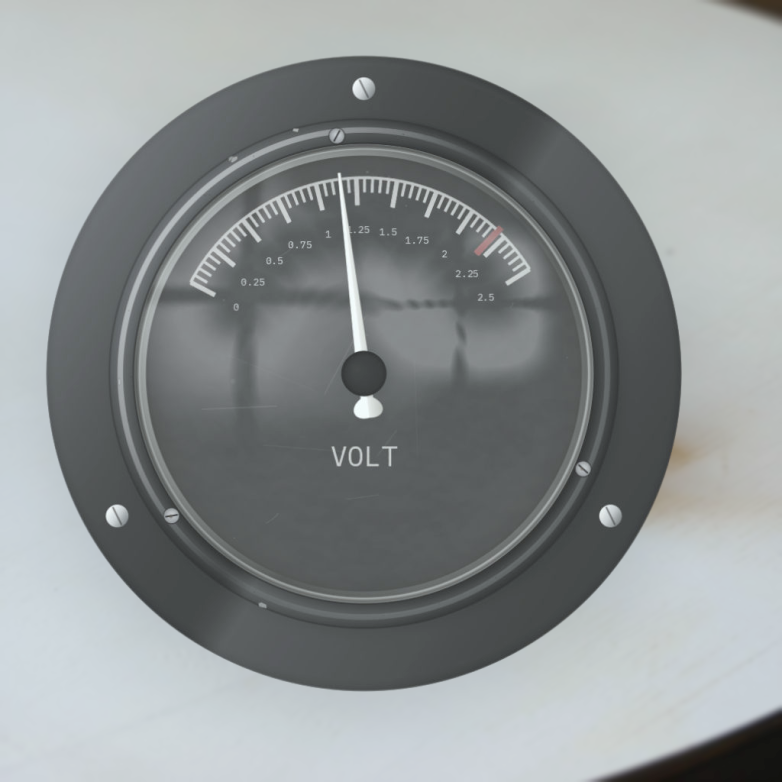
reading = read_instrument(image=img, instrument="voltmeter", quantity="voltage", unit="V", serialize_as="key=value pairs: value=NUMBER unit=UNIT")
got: value=1.15 unit=V
